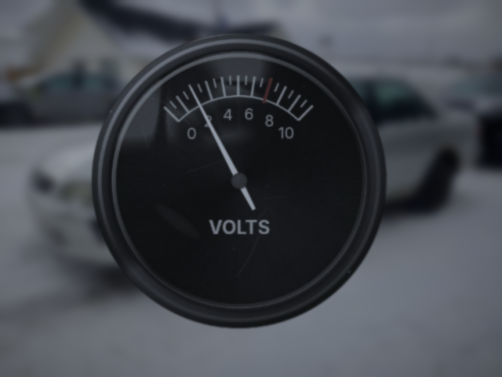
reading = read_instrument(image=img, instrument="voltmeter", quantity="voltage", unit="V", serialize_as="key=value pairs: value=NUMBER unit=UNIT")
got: value=2 unit=V
